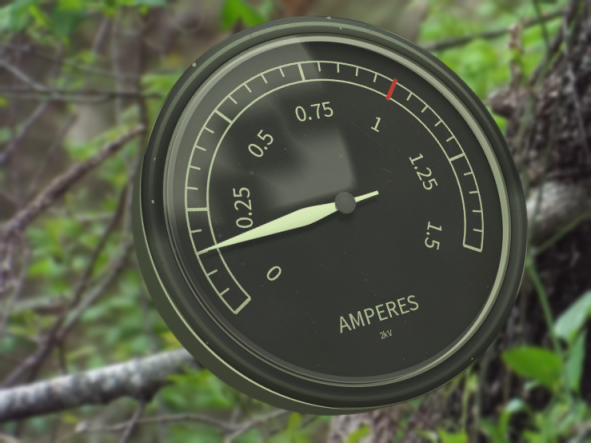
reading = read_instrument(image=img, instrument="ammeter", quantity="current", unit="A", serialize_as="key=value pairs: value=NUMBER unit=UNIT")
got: value=0.15 unit=A
